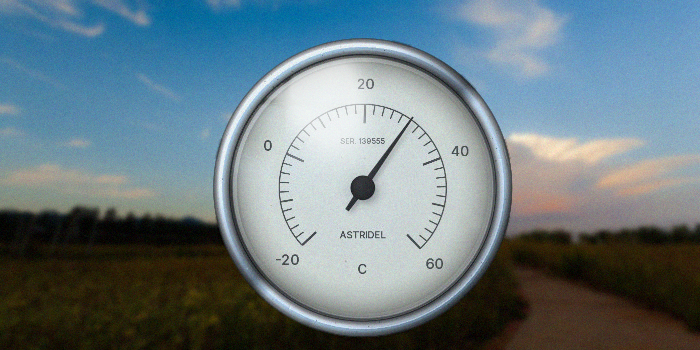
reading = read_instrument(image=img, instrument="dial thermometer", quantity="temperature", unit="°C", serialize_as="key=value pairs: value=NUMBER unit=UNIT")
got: value=30 unit=°C
